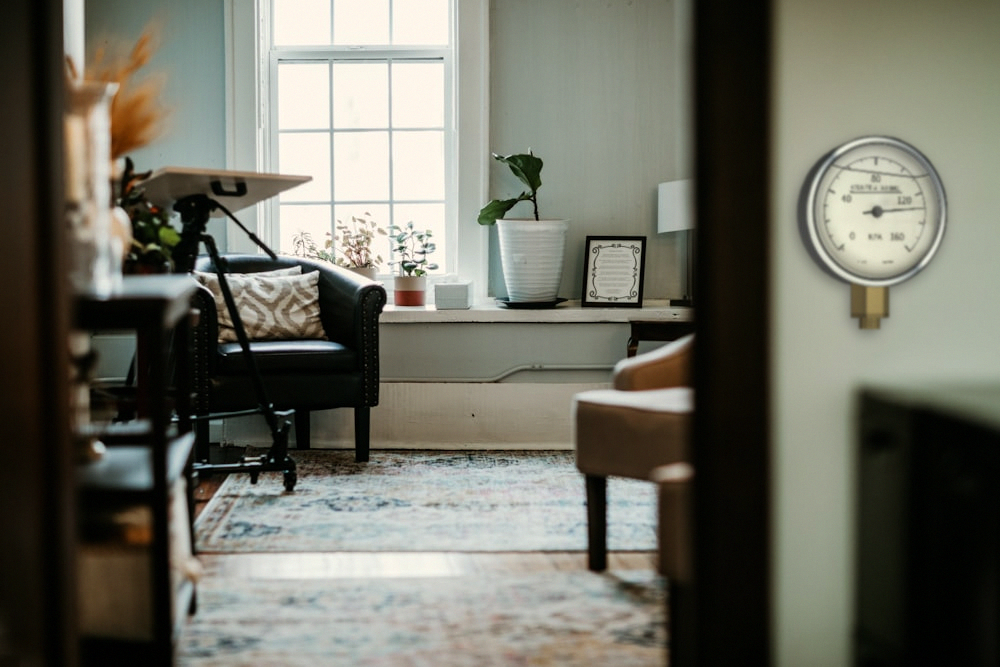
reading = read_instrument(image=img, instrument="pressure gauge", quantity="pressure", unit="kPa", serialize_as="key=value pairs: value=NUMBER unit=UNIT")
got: value=130 unit=kPa
